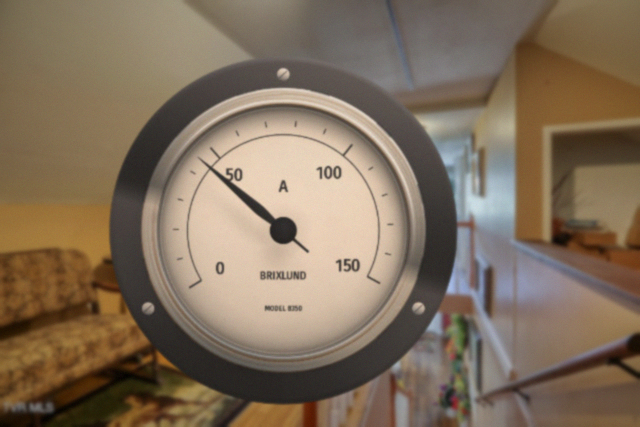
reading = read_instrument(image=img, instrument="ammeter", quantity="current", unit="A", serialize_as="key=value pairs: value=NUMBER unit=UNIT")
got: value=45 unit=A
